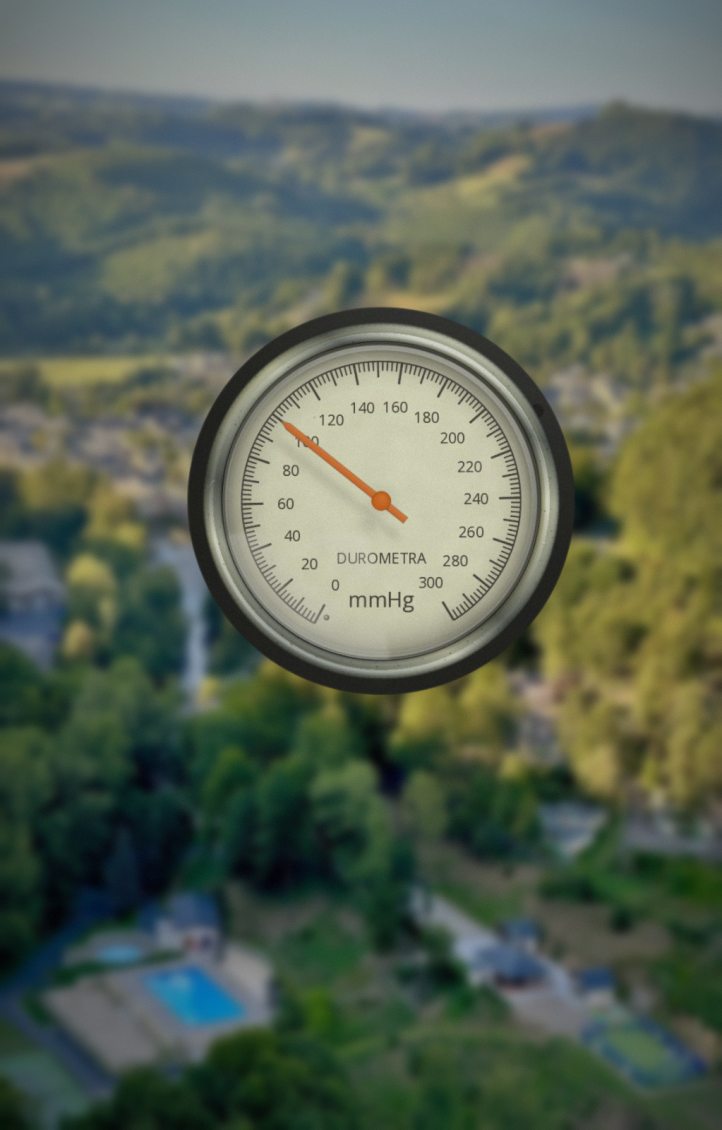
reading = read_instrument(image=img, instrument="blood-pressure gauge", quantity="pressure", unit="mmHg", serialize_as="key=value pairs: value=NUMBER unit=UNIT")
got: value=100 unit=mmHg
